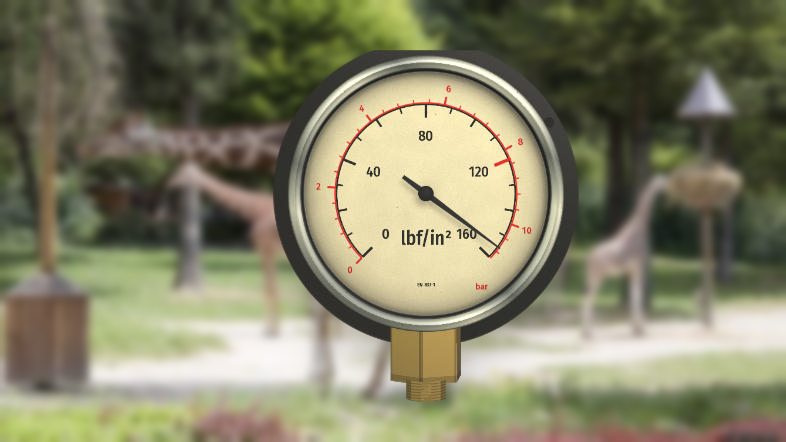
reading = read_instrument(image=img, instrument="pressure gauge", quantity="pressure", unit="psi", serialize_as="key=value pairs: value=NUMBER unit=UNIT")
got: value=155 unit=psi
